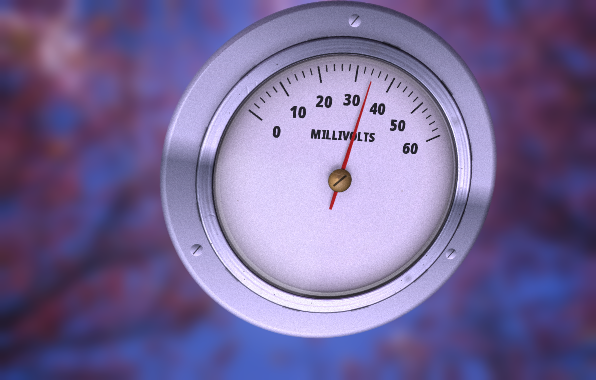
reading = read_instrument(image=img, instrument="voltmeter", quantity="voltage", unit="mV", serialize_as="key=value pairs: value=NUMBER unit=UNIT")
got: value=34 unit=mV
